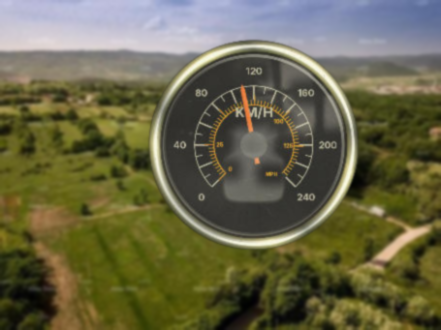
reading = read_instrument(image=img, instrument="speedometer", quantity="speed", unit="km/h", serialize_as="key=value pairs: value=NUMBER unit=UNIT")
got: value=110 unit=km/h
